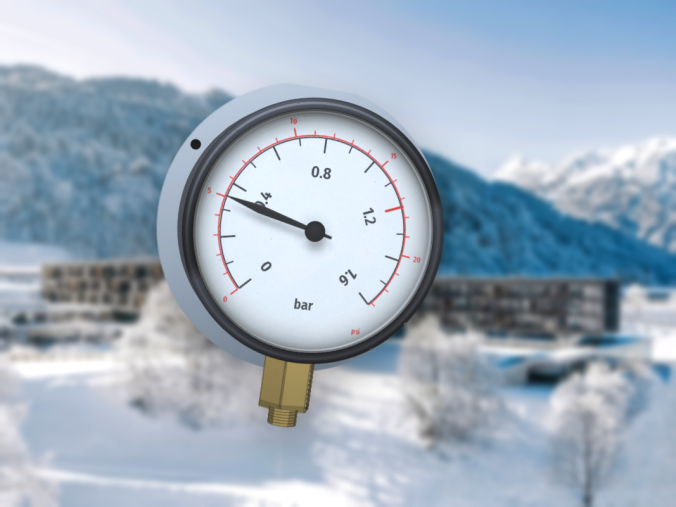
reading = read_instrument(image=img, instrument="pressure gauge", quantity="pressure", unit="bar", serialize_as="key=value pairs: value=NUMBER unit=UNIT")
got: value=0.35 unit=bar
